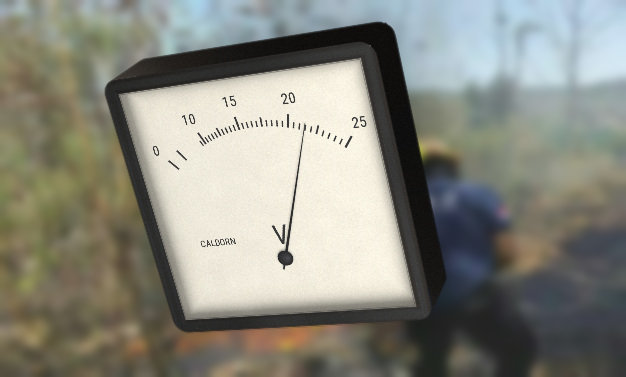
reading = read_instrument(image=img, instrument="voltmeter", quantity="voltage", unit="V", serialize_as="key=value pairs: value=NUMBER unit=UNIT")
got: value=21.5 unit=V
